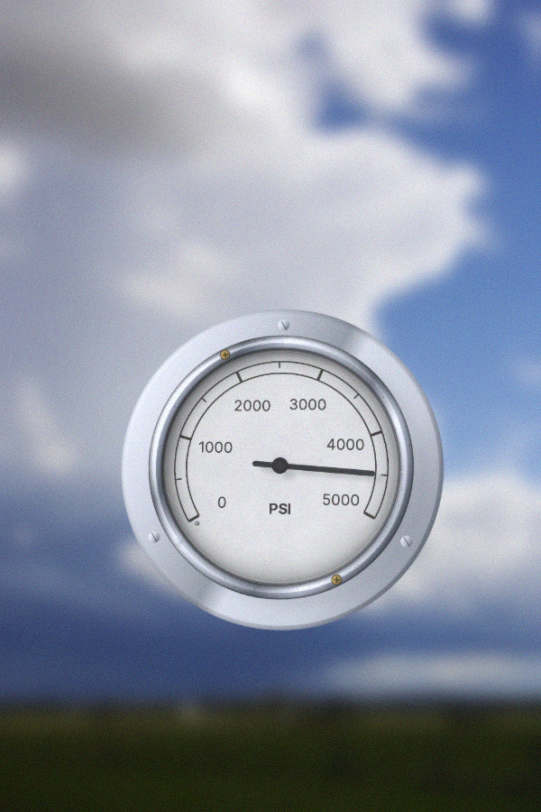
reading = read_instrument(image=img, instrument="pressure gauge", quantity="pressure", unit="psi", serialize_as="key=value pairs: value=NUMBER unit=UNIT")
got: value=4500 unit=psi
